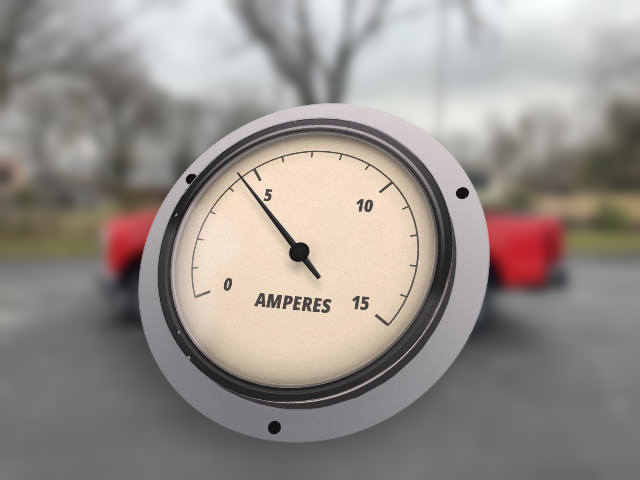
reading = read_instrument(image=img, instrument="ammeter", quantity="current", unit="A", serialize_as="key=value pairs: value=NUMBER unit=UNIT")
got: value=4.5 unit=A
